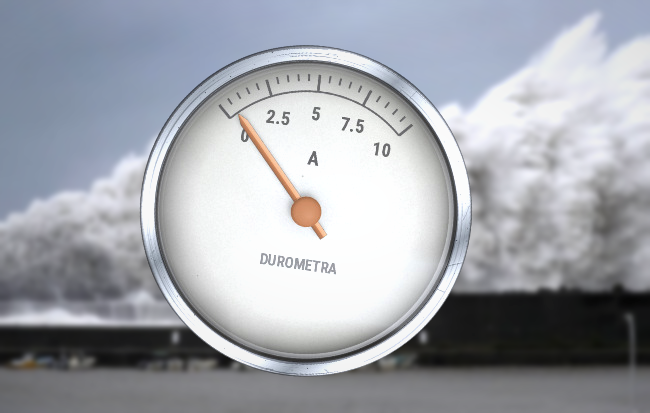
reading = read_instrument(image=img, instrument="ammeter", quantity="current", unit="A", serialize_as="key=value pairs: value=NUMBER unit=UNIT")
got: value=0.5 unit=A
